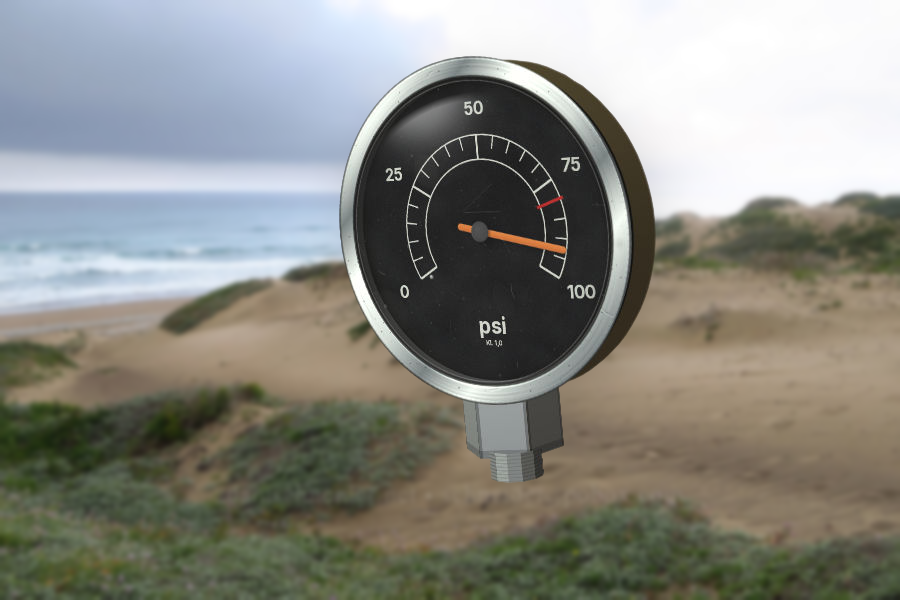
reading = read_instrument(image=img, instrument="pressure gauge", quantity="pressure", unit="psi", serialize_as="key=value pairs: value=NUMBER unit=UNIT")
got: value=92.5 unit=psi
